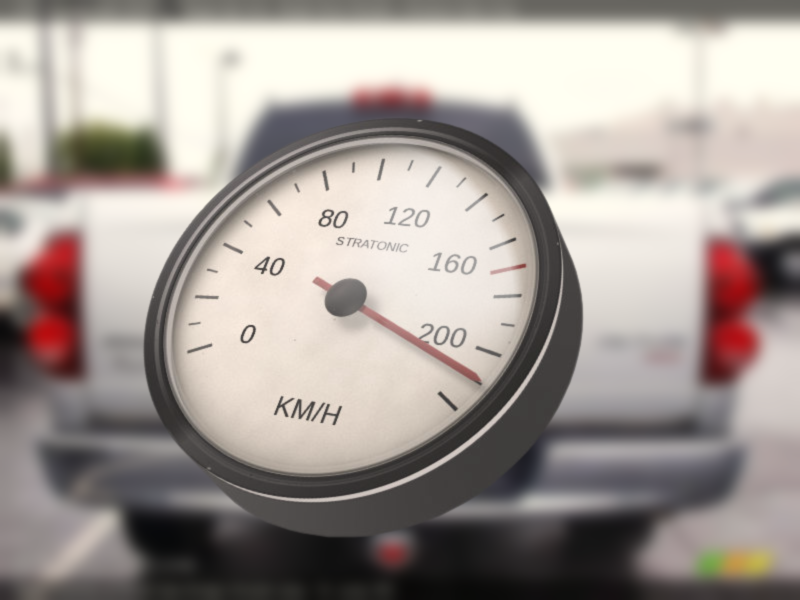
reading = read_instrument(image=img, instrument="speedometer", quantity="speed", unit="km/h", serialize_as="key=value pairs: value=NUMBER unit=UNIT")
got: value=210 unit=km/h
